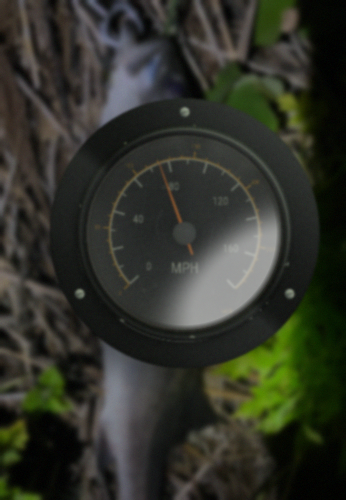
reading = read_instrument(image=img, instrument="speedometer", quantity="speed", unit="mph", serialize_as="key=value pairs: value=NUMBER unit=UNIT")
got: value=75 unit=mph
